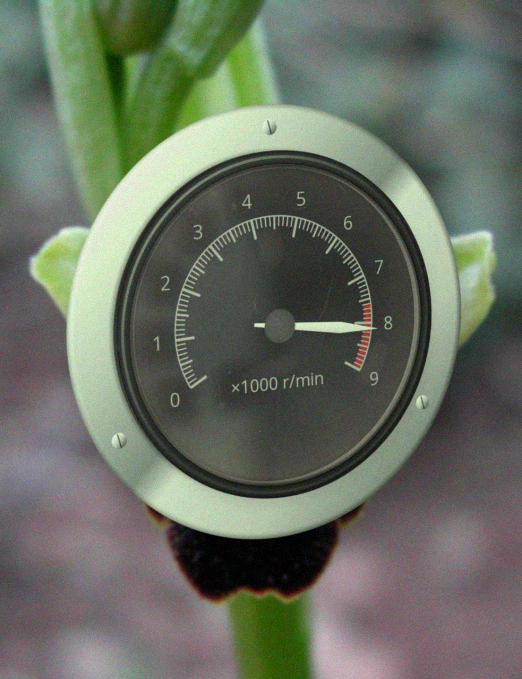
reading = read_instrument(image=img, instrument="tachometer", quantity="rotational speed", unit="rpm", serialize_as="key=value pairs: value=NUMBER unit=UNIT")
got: value=8100 unit=rpm
